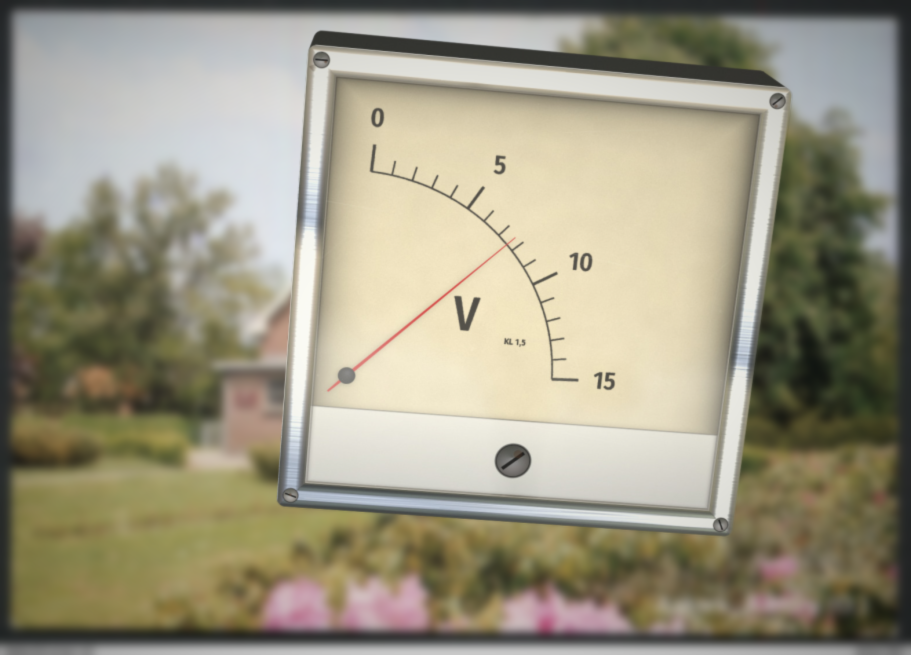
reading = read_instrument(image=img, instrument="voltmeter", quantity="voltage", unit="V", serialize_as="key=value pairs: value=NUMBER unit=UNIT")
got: value=7.5 unit=V
